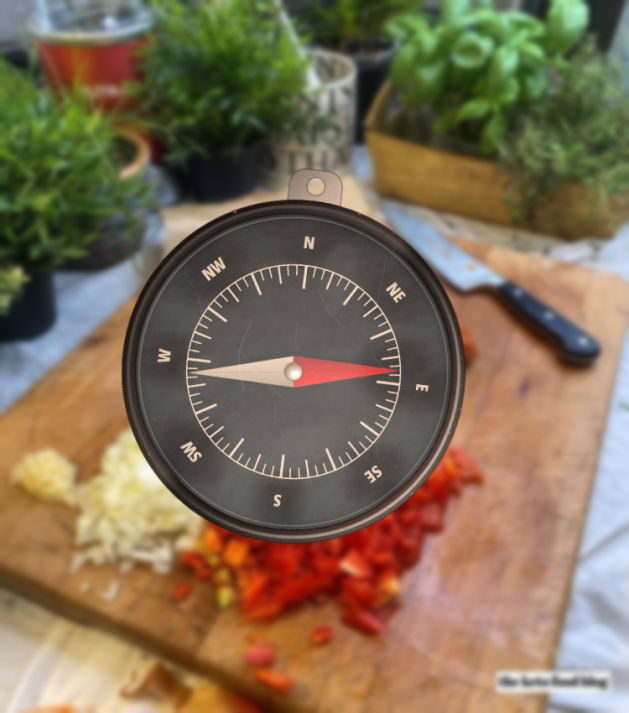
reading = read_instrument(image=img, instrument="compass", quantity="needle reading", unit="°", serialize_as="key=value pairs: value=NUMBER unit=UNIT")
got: value=82.5 unit=°
